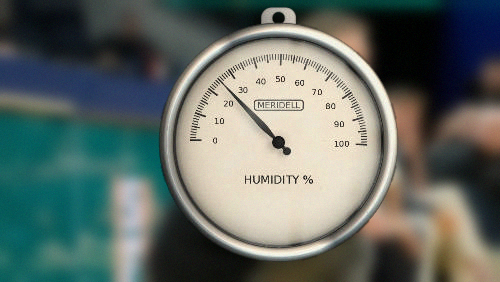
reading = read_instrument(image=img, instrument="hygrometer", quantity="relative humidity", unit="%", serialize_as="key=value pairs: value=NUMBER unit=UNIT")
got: value=25 unit=%
